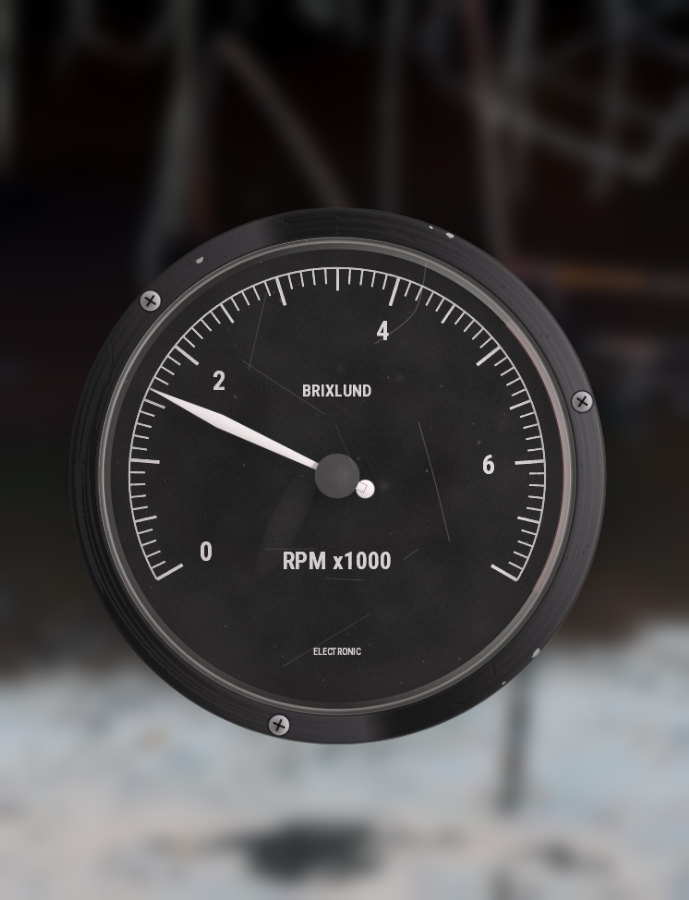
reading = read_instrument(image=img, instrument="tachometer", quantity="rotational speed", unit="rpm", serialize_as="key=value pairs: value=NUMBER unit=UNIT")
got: value=1600 unit=rpm
